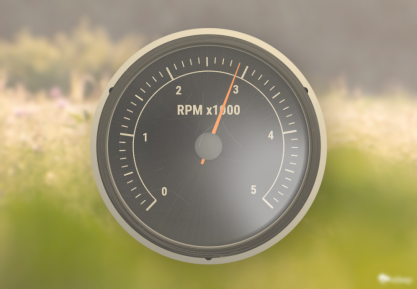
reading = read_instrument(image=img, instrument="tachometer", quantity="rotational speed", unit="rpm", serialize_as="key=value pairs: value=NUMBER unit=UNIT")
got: value=2900 unit=rpm
